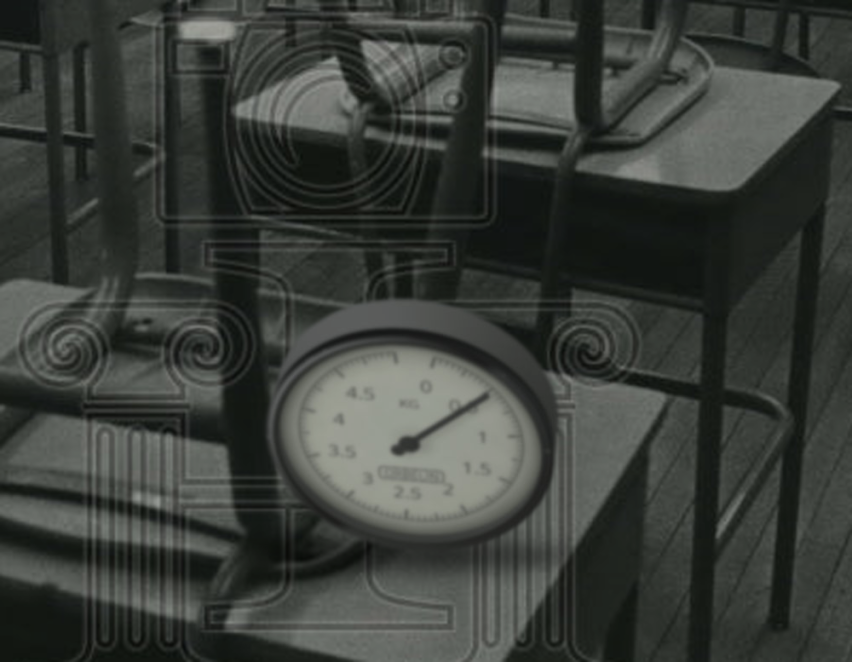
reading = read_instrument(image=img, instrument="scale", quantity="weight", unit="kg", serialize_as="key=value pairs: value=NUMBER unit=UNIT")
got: value=0.5 unit=kg
